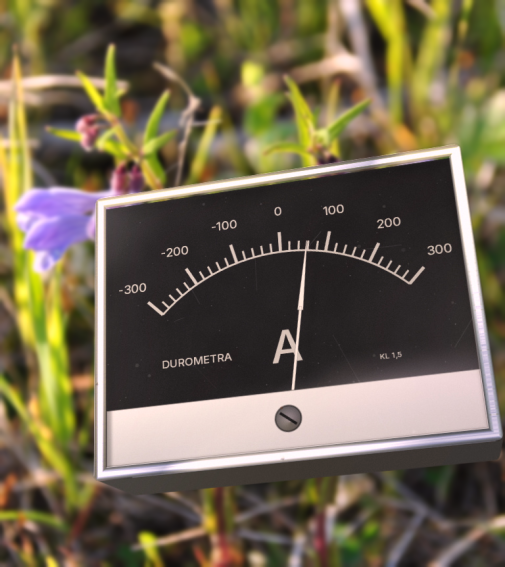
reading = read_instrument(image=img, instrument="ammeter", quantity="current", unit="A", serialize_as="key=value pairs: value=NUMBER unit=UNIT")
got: value=60 unit=A
